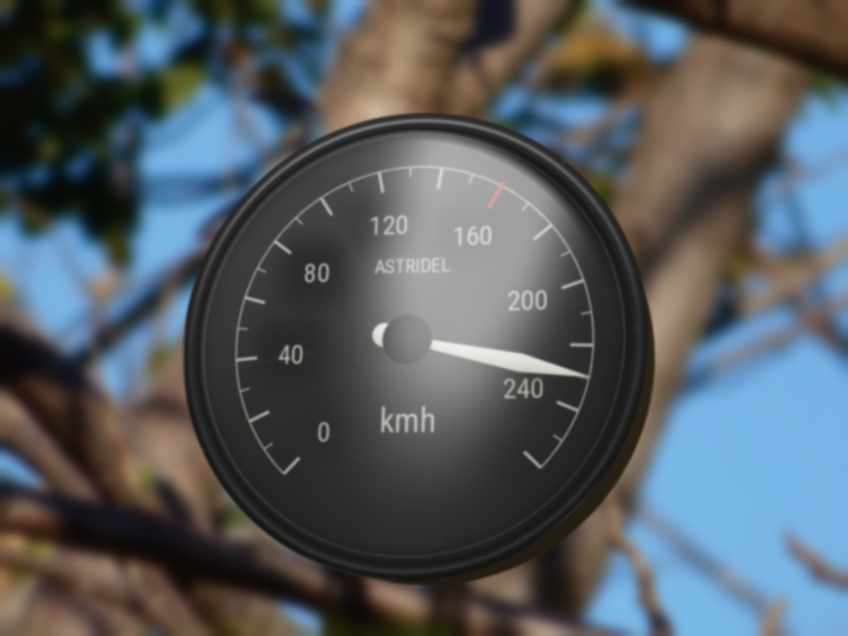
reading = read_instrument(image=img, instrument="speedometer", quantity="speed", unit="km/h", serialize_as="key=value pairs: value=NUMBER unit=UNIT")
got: value=230 unit=km/h
